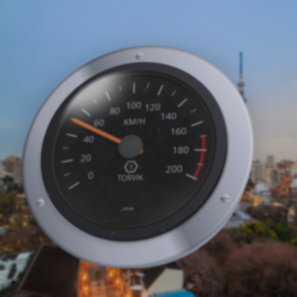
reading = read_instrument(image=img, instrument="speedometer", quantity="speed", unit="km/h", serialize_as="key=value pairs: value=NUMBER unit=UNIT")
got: value=50 unit=km/h
